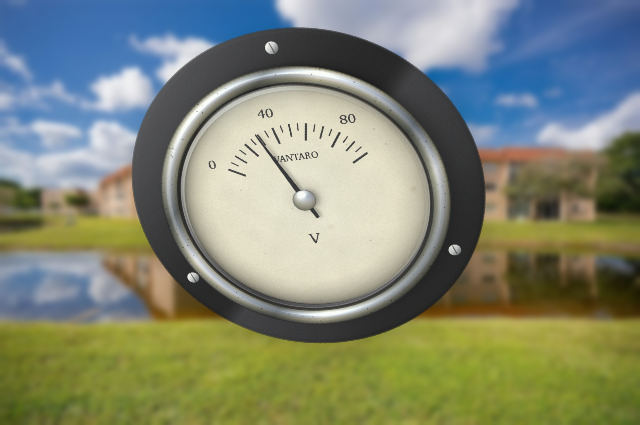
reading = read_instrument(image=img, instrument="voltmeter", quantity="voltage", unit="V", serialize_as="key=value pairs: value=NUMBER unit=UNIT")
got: value=30 unit=V
